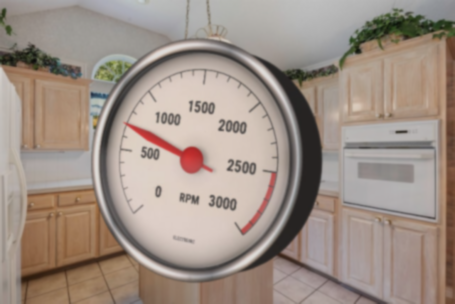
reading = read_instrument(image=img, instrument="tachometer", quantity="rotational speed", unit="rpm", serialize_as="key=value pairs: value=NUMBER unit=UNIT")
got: value=700 unit=rpm
